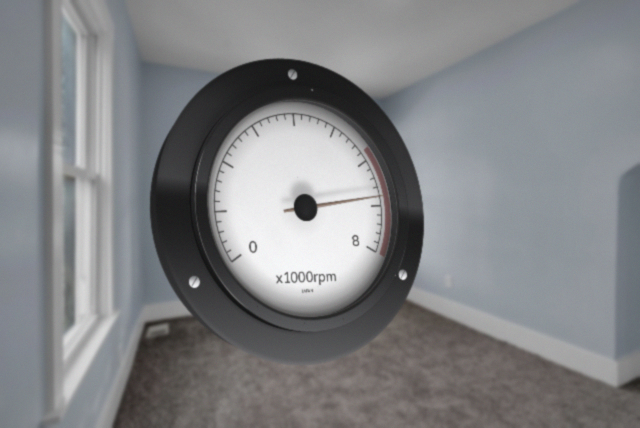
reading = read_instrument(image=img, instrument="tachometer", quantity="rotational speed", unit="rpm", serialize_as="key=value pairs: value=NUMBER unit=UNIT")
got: value=6800 unit=rpm
